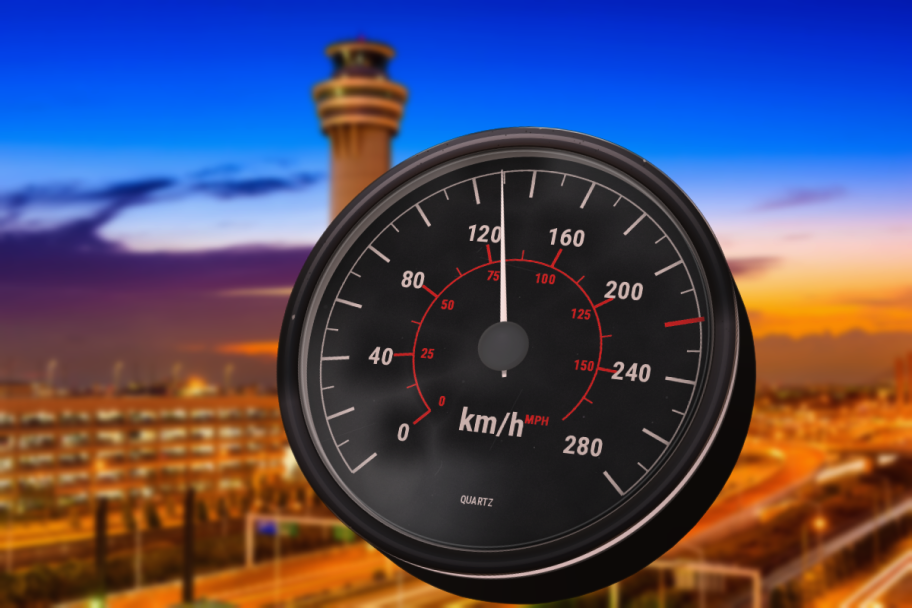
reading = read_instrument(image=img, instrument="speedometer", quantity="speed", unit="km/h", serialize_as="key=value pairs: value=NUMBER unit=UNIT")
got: value=130 unit=km/h
